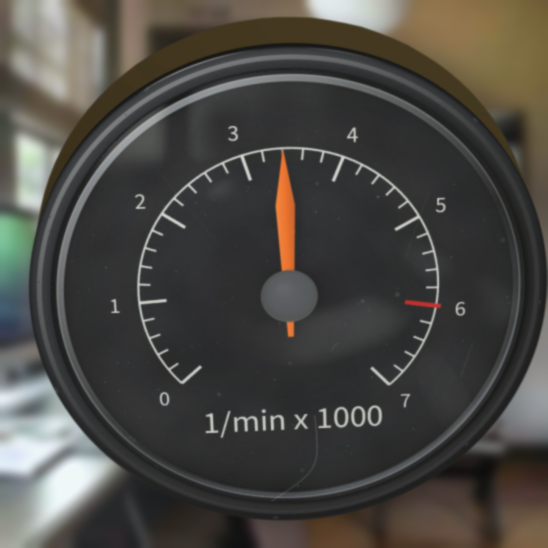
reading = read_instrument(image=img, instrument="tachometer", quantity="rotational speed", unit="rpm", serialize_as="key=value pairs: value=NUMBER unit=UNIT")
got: value=3400 unit=rpm
